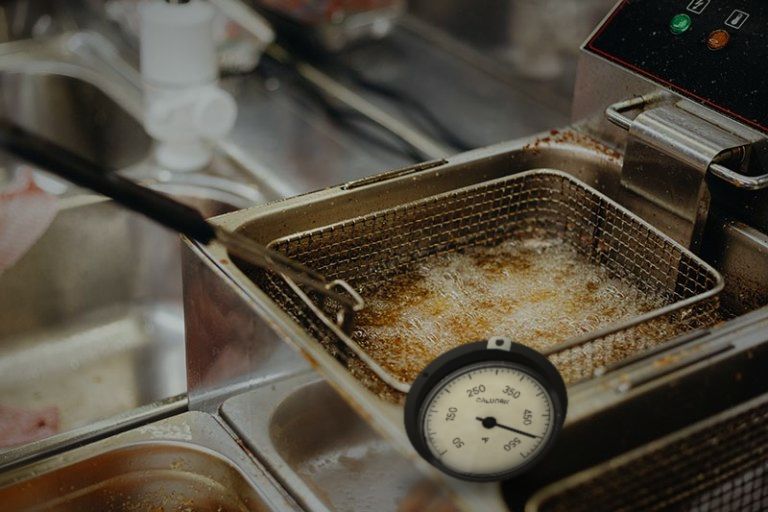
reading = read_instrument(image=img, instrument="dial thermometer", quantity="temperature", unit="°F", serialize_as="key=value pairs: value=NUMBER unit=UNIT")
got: value=500 unit=°F
